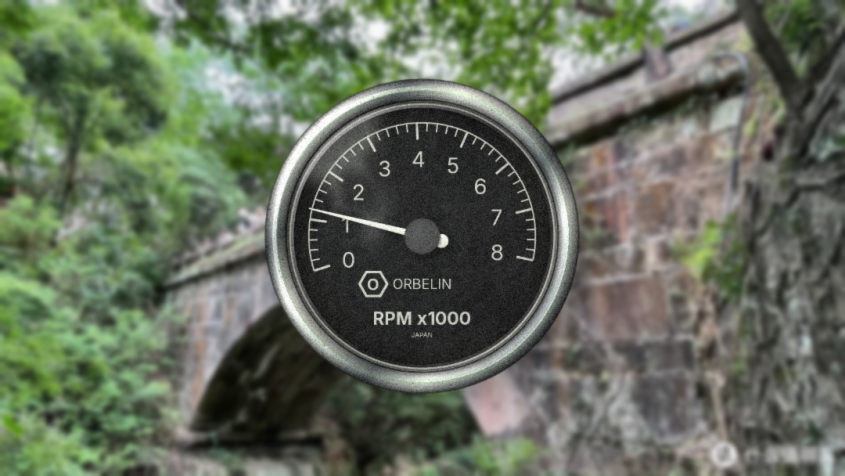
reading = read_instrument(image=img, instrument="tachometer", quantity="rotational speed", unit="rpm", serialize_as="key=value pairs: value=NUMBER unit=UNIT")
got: value=1200 unit=rpm
